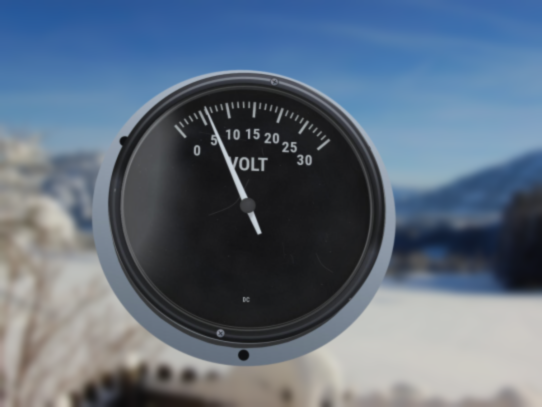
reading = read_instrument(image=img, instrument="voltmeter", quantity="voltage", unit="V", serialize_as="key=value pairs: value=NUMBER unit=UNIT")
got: value=6 unit=V
